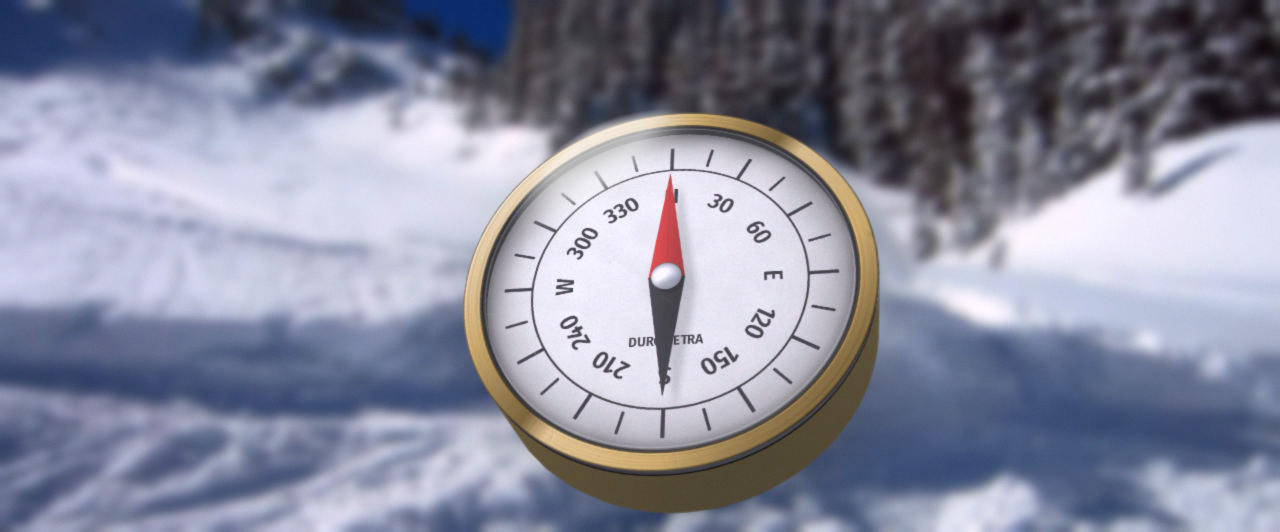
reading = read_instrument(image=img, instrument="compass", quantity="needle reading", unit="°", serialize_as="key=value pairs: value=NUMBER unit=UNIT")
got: value=0 unit=°
